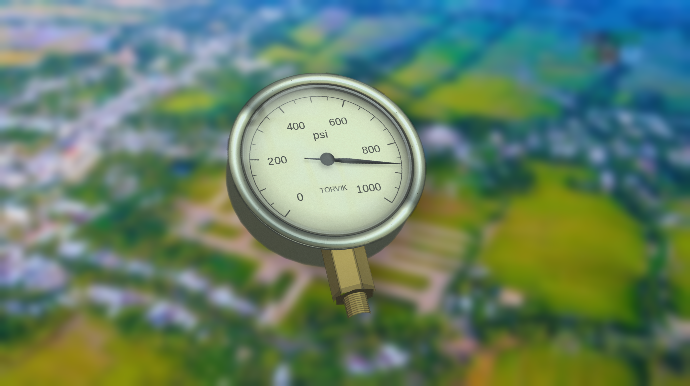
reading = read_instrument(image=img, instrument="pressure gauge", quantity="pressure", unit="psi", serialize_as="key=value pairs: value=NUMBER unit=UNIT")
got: value=875 unit=psi
